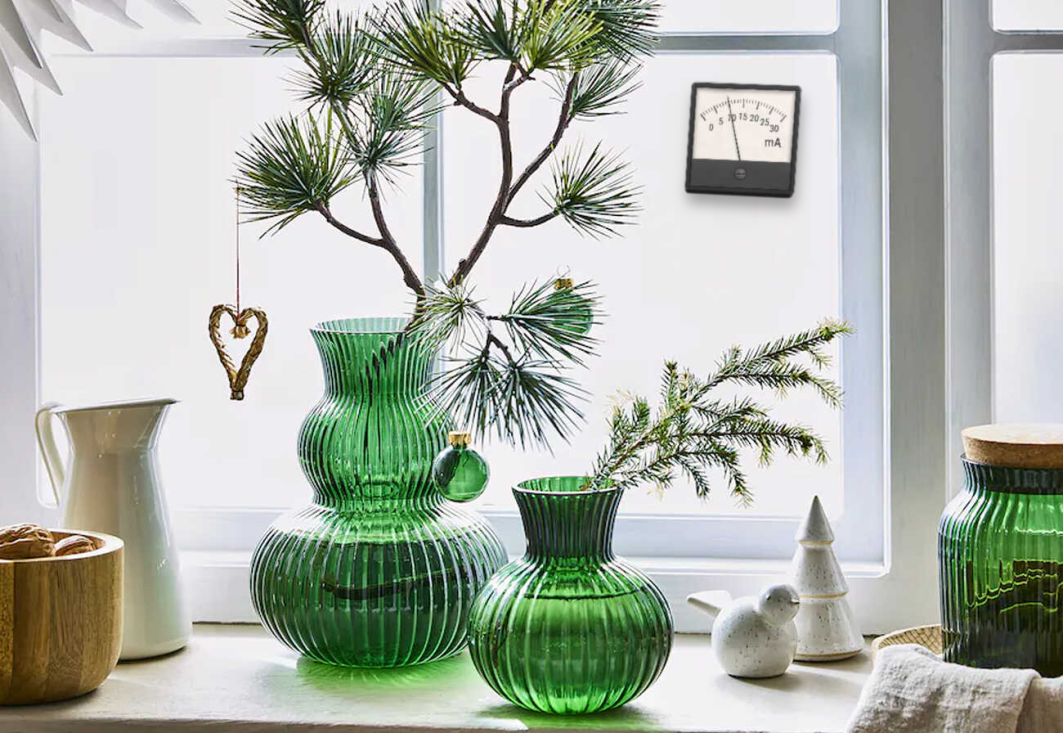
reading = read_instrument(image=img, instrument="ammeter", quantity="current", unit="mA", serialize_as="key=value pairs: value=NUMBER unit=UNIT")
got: value=10 unit=mA
